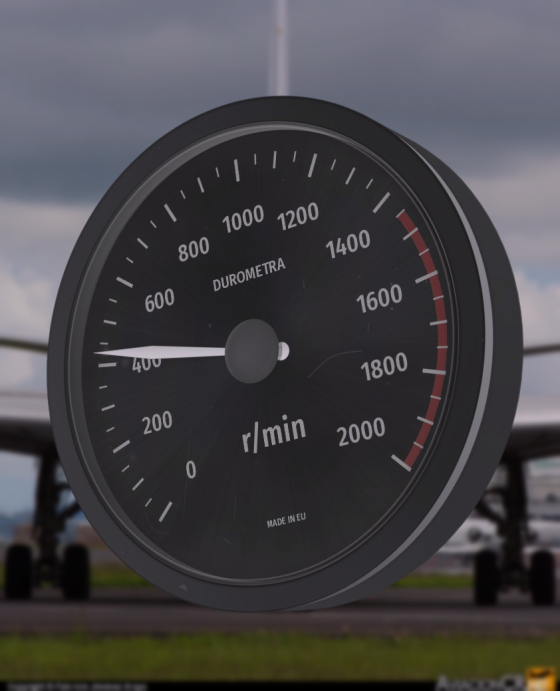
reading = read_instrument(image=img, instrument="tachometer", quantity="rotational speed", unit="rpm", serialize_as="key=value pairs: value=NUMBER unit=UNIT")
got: value=425 unit=rpm
